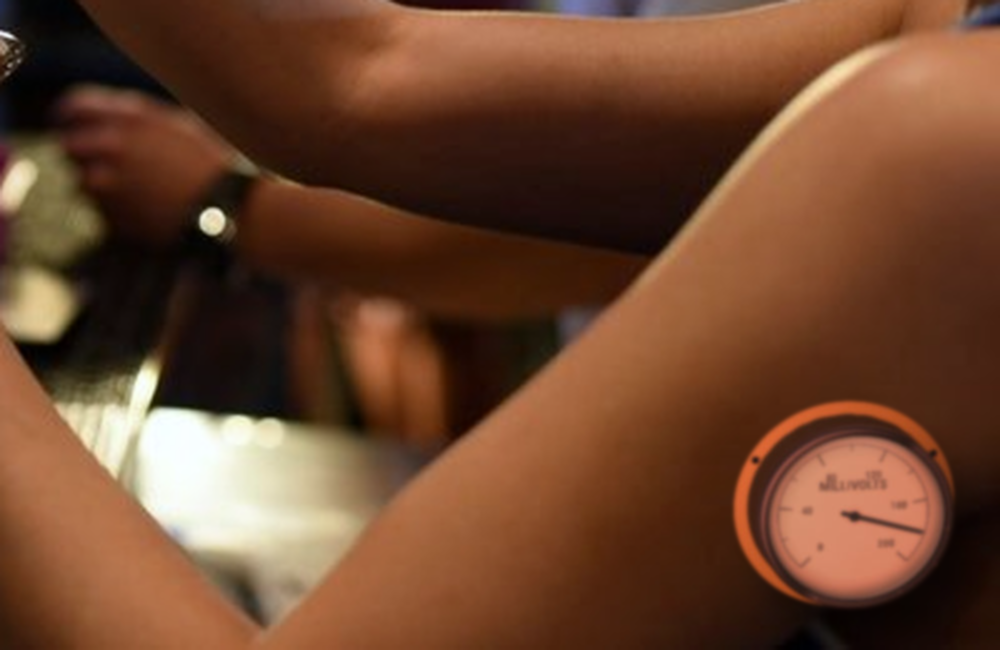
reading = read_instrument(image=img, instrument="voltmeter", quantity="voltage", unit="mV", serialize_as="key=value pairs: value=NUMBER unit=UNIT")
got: value=180 unit=mV
